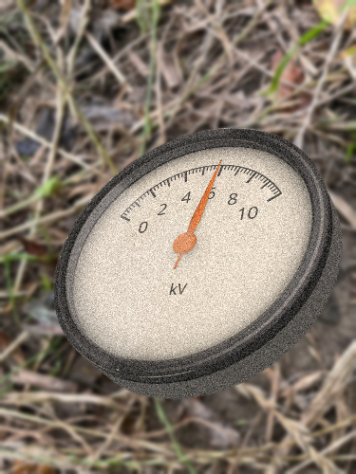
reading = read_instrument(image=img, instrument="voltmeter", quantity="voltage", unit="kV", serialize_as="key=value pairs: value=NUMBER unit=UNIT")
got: value=6 unit=kV
